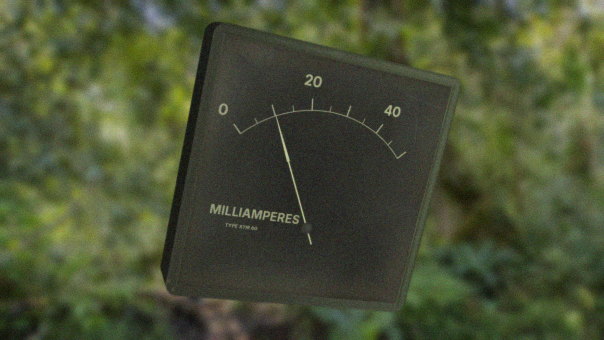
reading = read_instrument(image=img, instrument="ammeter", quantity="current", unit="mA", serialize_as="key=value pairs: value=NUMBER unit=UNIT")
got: value=10 unit=mA
